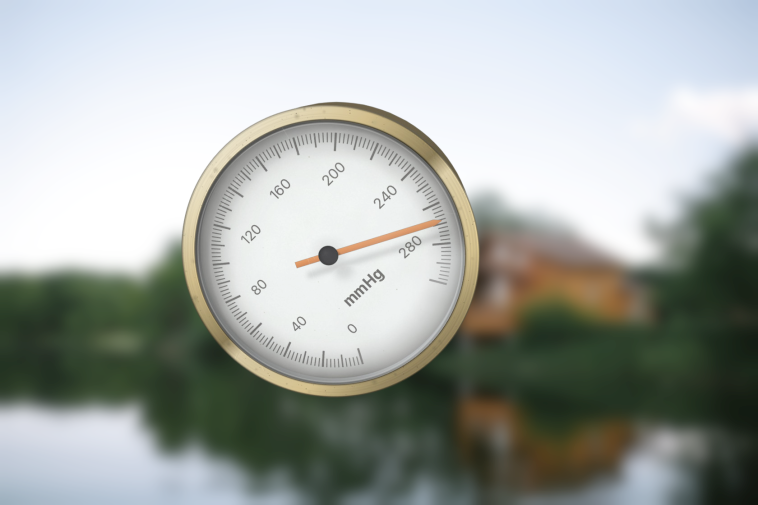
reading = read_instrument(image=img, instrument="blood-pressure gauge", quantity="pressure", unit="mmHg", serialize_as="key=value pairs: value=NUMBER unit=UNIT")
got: value=268 unit=mmHg
